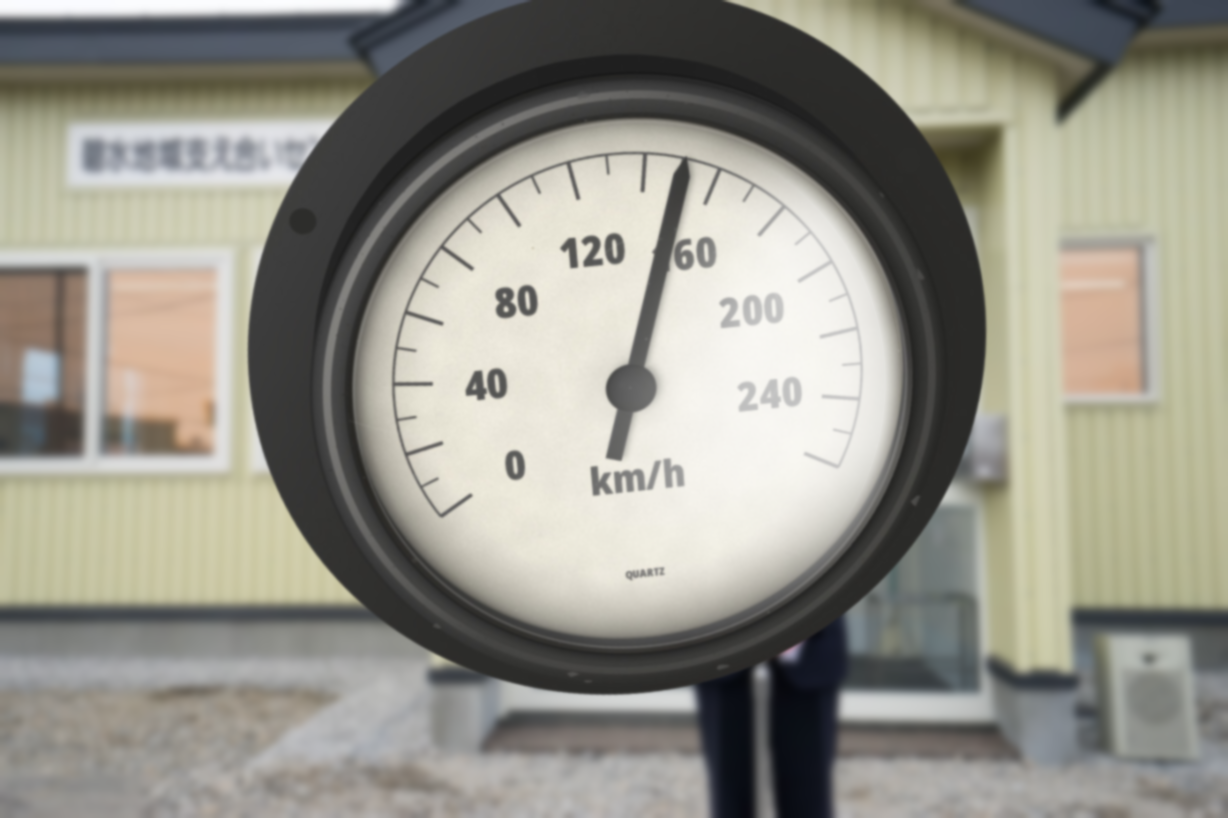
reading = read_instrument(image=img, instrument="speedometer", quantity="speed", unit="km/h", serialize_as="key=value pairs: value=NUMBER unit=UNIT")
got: value=150 unit=km/h
